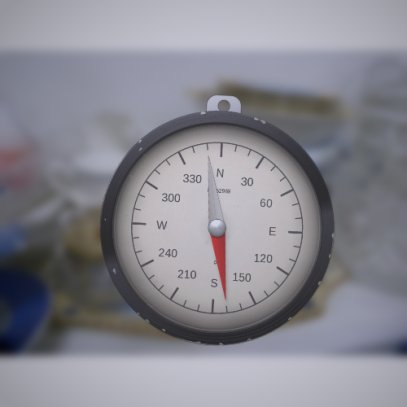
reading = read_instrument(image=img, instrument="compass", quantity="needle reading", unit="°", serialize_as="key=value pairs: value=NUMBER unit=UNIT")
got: value=170 unit=°
